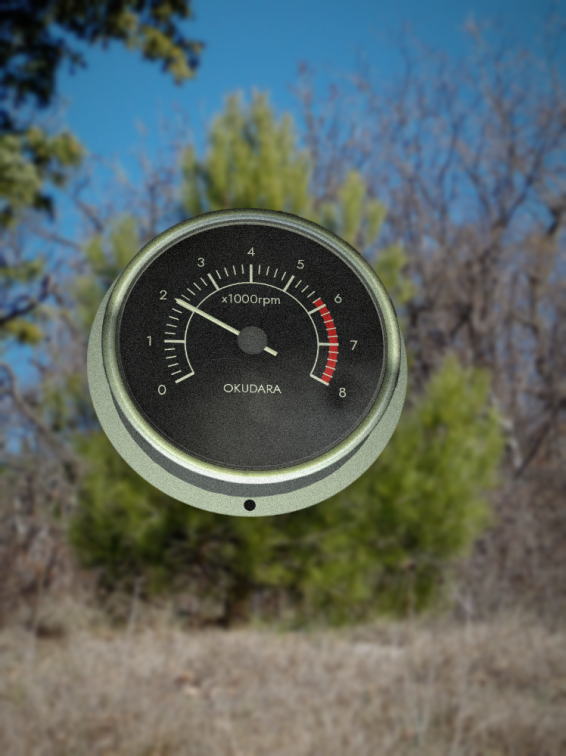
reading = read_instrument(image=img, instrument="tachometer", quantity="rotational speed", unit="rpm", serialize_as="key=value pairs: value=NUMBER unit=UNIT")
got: value=2000 unit=rpm
